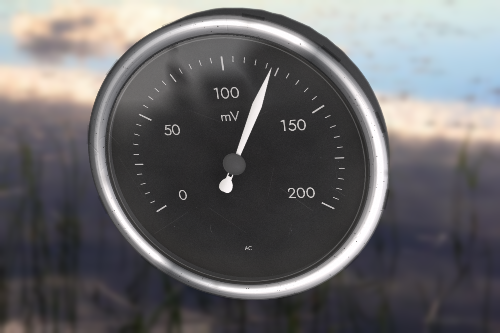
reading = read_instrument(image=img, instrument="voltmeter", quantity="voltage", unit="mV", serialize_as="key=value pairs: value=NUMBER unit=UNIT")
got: value=122.5 unit=mV
